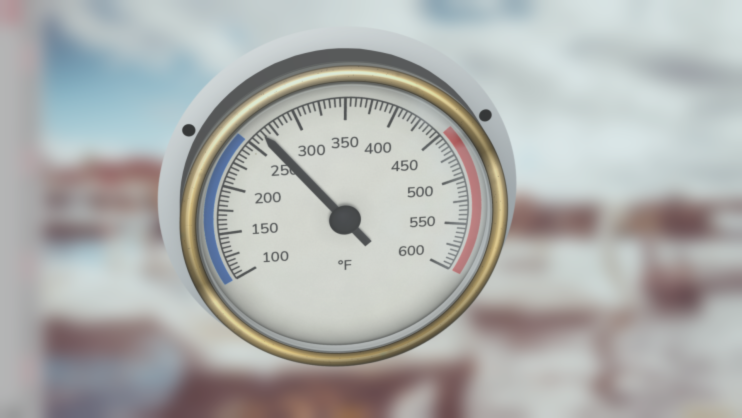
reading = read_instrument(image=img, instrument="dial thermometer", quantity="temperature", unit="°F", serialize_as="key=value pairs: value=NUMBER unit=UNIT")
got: value=265 unit=°F
